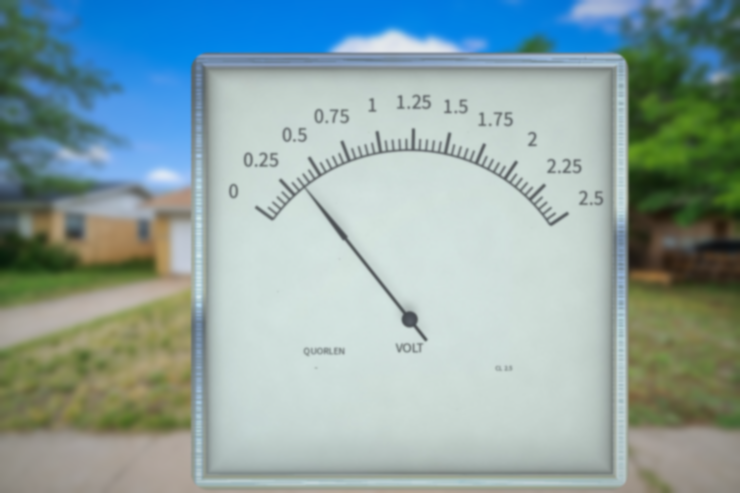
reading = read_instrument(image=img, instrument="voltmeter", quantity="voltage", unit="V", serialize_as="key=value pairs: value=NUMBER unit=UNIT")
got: value=0.35 unit=V
